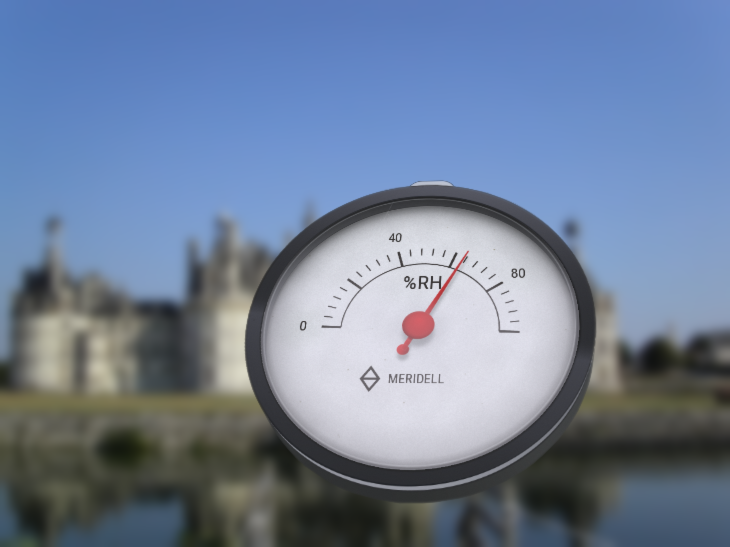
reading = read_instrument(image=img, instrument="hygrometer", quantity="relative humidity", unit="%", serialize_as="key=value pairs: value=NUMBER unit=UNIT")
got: value=64 unit=%
